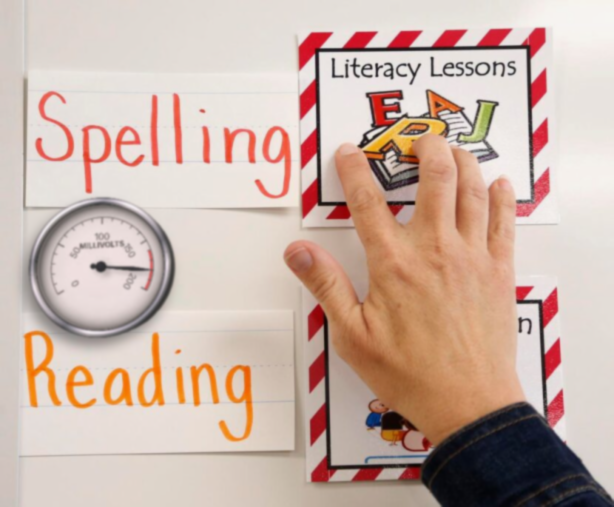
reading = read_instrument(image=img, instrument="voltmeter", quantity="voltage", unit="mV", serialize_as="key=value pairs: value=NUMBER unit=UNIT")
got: value=180 unit=mV
